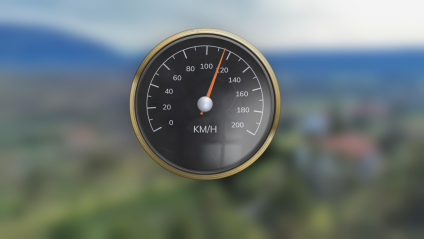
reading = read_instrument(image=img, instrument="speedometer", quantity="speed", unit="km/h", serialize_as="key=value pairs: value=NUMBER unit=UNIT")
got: value=115 unit=km/h
